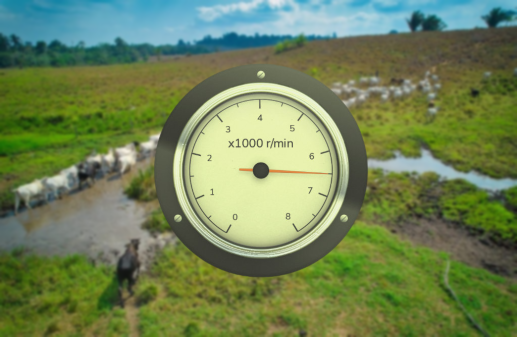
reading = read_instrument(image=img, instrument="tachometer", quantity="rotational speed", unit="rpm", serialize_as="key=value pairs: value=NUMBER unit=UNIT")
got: value=6500 unit=rpm
